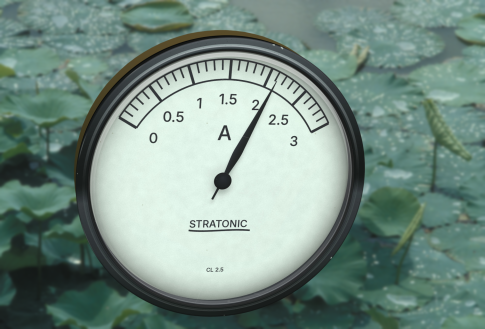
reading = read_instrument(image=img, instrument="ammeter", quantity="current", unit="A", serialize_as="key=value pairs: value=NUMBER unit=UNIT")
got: value=2.1 unit=A
